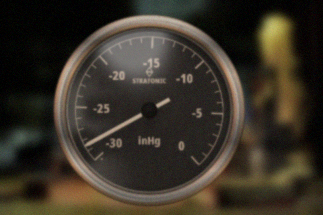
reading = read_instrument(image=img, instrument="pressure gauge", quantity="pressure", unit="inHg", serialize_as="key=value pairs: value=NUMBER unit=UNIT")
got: value=-28.5 unit=inHg
